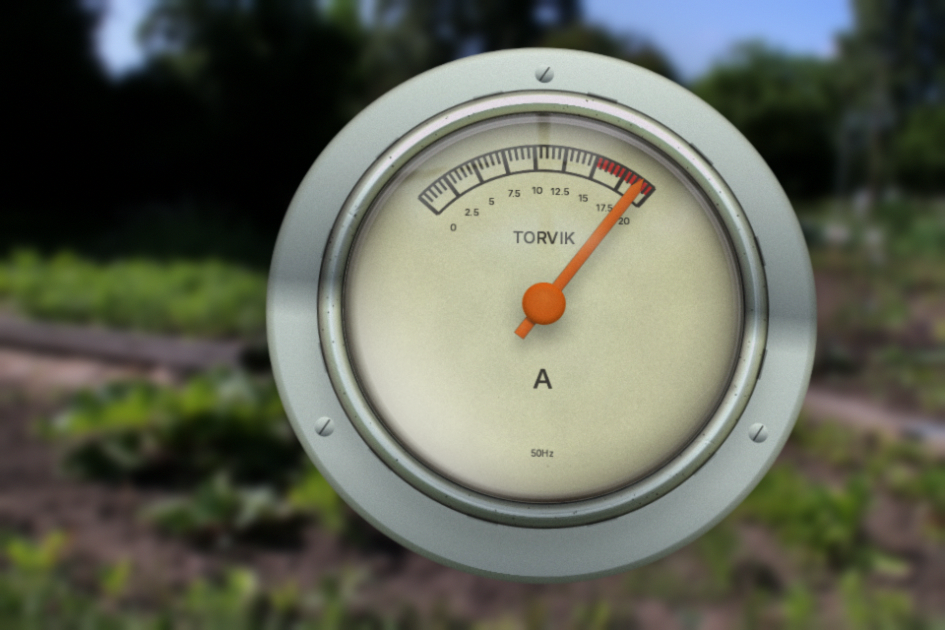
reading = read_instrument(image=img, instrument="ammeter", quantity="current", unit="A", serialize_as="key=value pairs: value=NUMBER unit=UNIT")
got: value=19 unit=A
